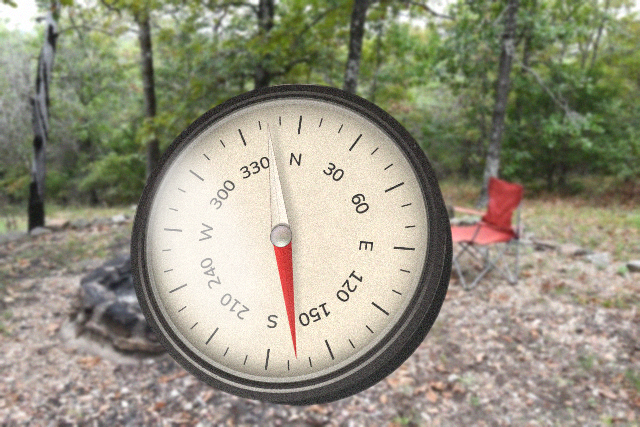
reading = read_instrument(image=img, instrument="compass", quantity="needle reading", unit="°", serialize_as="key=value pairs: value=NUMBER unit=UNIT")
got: value=165 unit=°
